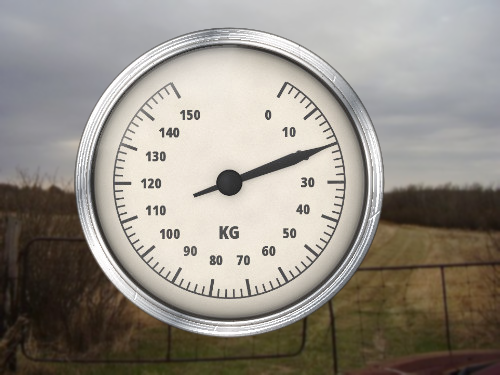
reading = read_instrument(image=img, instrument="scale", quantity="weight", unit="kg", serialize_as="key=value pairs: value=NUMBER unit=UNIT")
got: value=20 unit=kg
